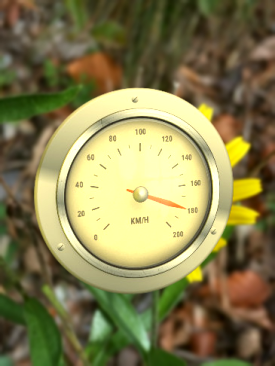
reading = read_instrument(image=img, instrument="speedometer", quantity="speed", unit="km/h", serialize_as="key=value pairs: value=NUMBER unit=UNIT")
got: value=180 unit=km/h
